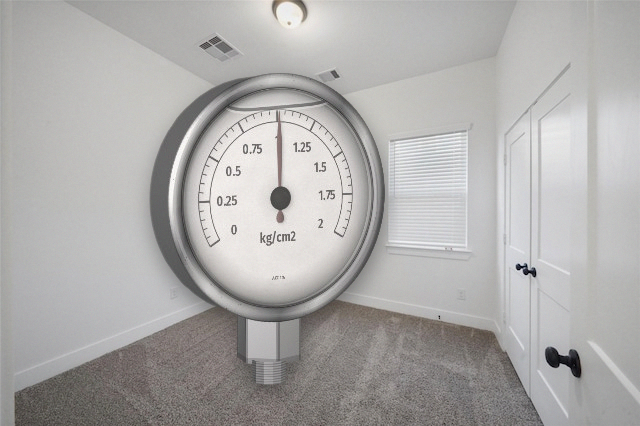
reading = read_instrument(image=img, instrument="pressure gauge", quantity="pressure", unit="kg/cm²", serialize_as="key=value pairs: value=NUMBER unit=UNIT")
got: value=1 unit=kg/cm²
